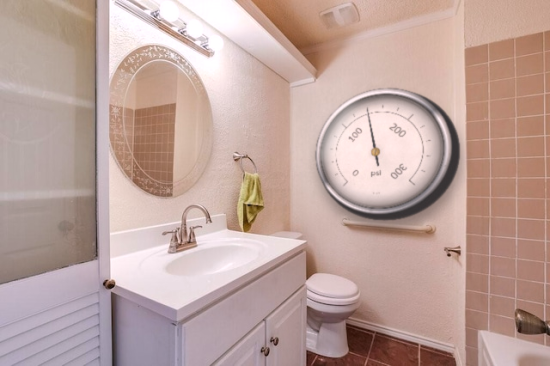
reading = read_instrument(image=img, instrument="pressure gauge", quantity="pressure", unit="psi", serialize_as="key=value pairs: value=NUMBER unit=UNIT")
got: value=140 unit=psi
